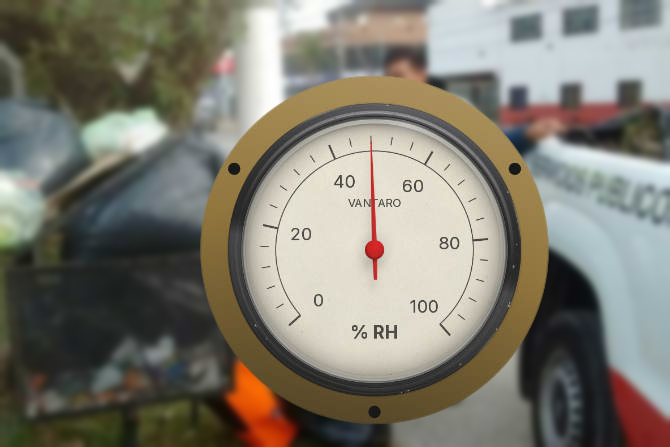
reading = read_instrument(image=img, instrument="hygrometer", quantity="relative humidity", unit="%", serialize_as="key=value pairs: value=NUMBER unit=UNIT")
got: value=48 unit=%
